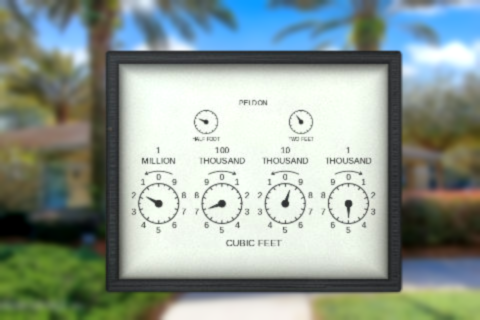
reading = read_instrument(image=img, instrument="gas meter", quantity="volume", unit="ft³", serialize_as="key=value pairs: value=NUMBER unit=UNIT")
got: value=169500 unit=ft³
